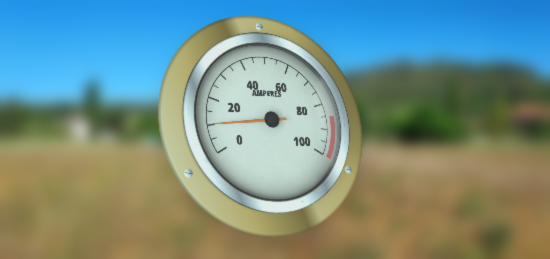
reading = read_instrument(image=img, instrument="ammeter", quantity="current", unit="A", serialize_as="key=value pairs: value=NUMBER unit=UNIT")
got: value=10 unit=A
